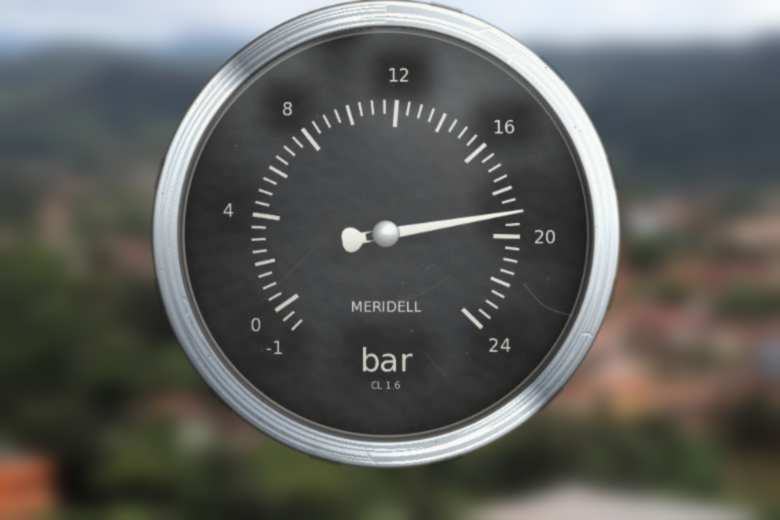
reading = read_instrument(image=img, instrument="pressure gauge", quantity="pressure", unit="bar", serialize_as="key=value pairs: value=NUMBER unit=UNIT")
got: value=19 unit=bar
